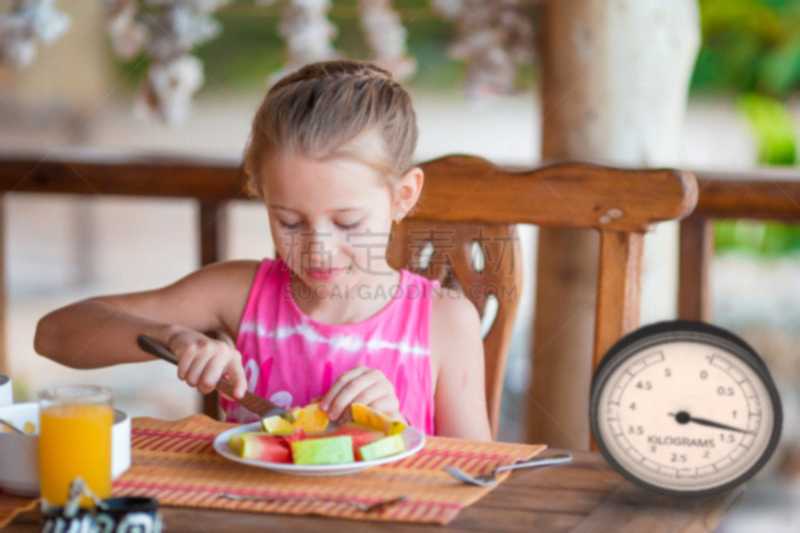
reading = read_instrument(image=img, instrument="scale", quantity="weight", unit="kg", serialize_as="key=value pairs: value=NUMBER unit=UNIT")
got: value=1.25 unit=kg
